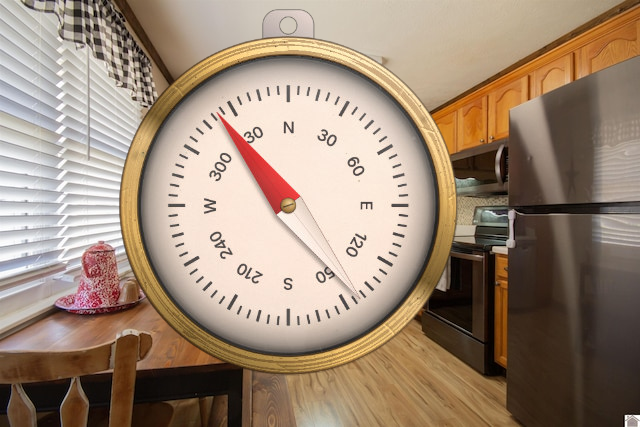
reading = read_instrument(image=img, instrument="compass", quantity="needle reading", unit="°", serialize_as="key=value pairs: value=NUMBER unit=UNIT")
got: value=322.5 unit=°
